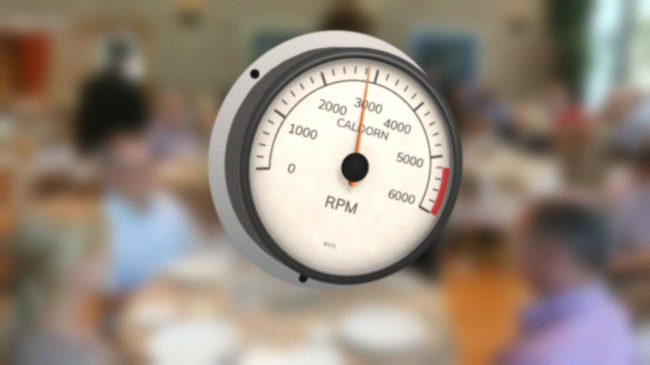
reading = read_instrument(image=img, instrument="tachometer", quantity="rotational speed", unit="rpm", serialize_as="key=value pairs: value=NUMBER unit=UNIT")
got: value=2800 unit=rpm
